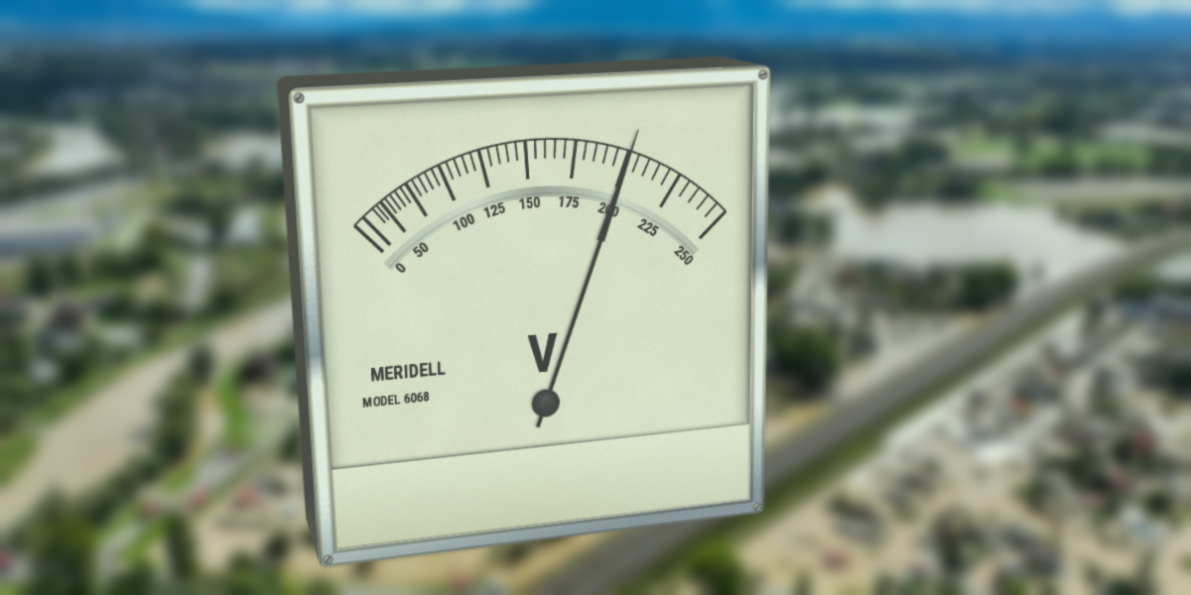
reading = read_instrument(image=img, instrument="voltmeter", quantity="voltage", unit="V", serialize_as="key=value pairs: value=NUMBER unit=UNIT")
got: value=200 unit=V
